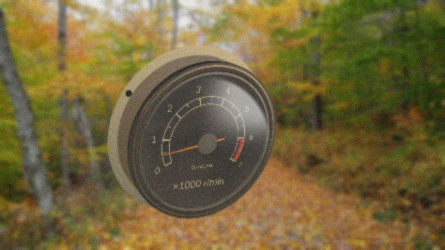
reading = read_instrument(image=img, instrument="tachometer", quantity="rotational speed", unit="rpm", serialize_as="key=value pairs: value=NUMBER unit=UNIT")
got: value=500 unit=rpm
